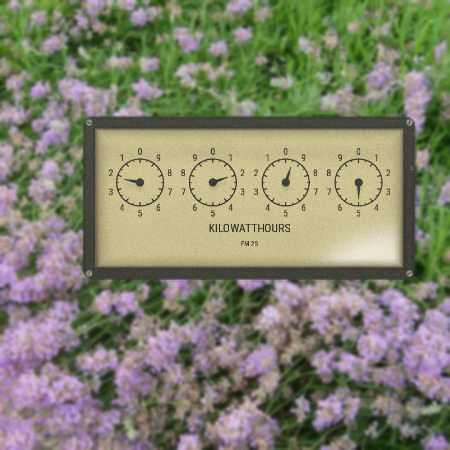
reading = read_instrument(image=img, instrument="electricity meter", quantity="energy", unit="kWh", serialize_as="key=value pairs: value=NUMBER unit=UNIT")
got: value=2195 unit=kWh
